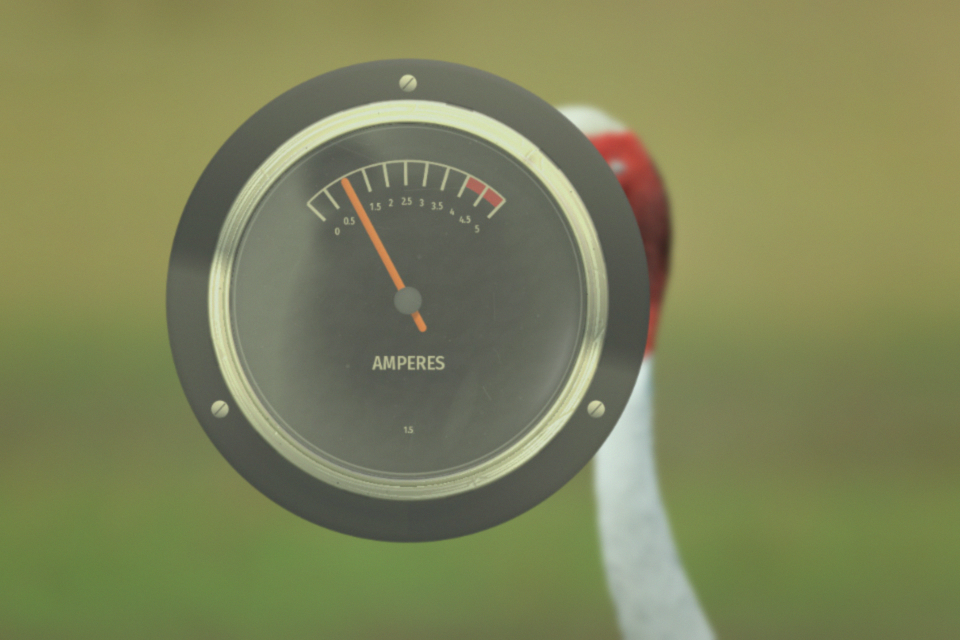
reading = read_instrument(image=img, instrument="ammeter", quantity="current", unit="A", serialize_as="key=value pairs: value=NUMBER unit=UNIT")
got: value=1 unit=A
